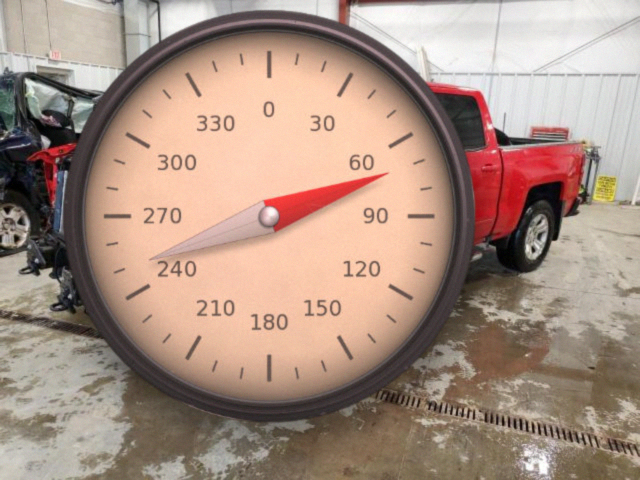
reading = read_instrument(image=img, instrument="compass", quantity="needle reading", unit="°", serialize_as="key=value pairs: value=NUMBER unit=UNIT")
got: value=70 unit=°
